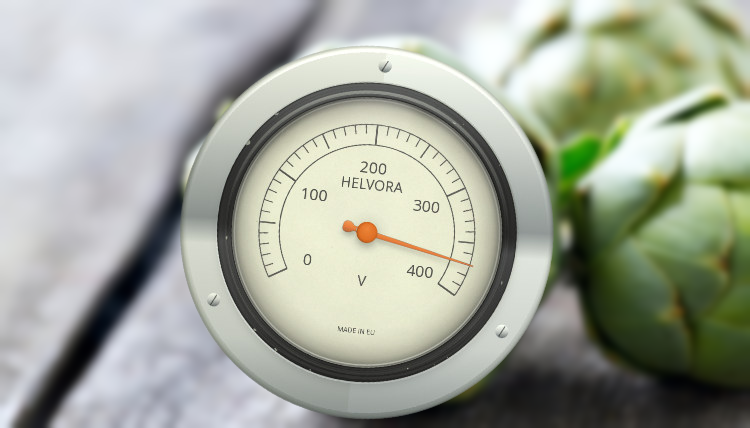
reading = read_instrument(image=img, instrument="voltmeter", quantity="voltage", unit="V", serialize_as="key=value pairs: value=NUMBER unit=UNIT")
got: value=370 unit=V
